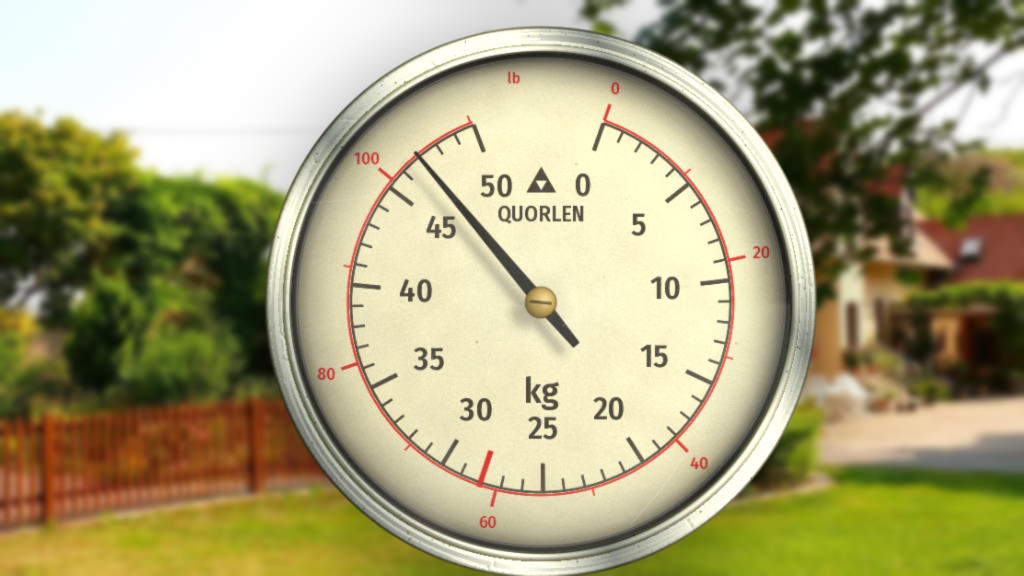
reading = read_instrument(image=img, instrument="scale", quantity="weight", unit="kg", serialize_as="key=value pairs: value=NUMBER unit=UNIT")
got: value=47 unit=kg
